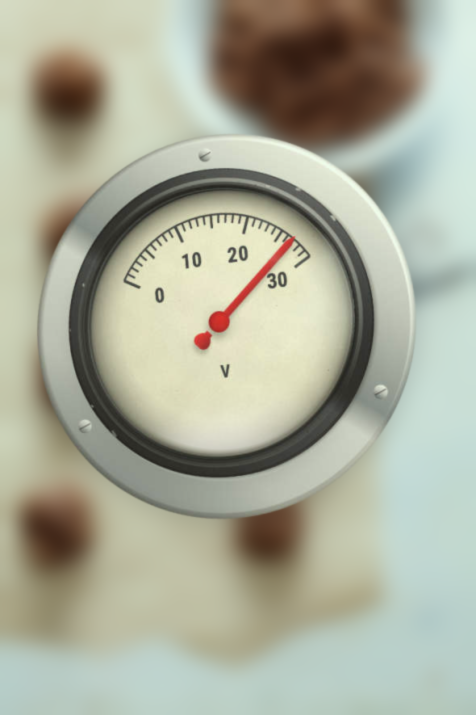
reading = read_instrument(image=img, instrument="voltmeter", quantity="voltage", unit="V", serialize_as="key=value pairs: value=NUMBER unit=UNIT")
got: value=27 unit=V
